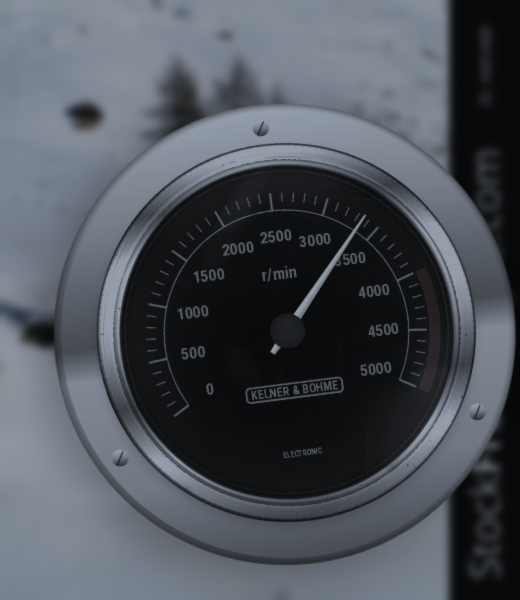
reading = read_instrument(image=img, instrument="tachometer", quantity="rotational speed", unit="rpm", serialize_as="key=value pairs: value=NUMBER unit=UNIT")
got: value=3350 unit=rpm
